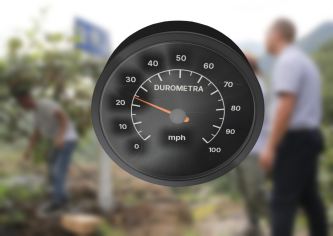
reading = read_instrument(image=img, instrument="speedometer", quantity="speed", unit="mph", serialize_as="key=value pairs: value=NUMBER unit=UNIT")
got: value=25 unit=mph
